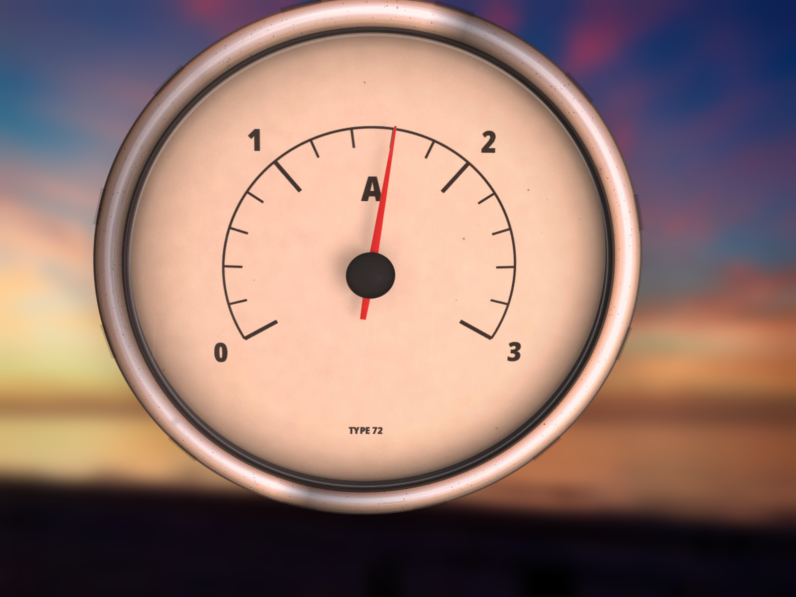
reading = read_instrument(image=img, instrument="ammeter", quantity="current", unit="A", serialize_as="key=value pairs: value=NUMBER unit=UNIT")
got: value=1.6 unit=A
